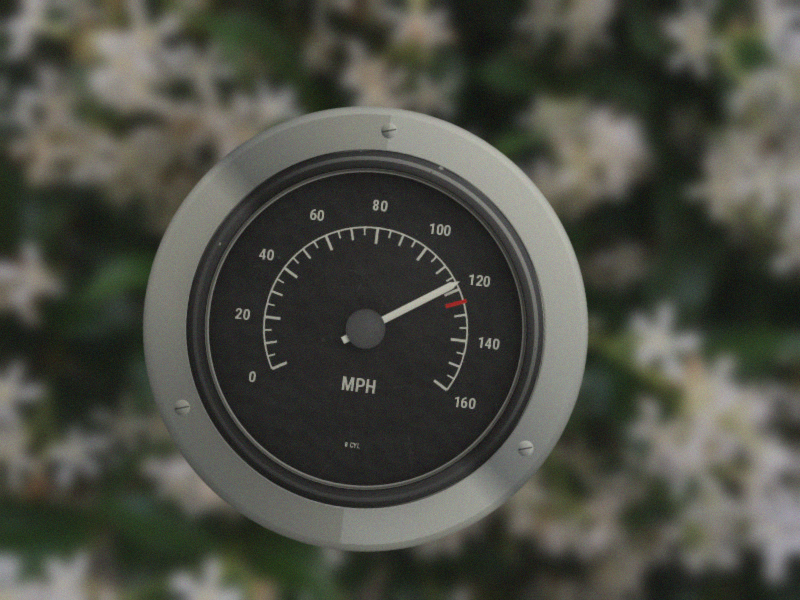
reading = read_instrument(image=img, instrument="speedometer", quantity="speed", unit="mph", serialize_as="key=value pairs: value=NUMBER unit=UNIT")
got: value=117.5 unit=mph
